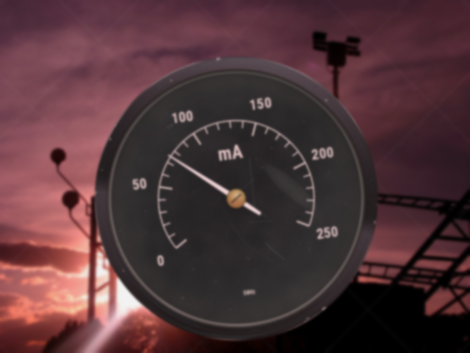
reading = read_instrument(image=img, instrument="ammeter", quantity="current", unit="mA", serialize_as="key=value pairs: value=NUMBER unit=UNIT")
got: value=75 unit=mA
